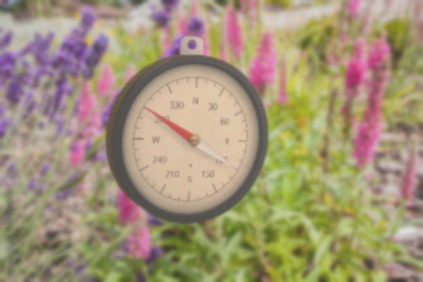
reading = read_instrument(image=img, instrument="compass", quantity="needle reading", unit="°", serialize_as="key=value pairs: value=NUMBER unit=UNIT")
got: value=300 unit=°
